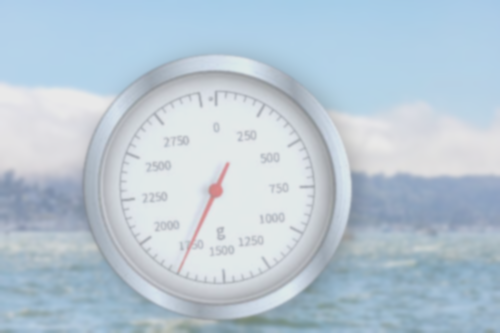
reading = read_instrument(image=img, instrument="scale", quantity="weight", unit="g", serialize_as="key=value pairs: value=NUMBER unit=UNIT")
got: value=1750 unit=g
